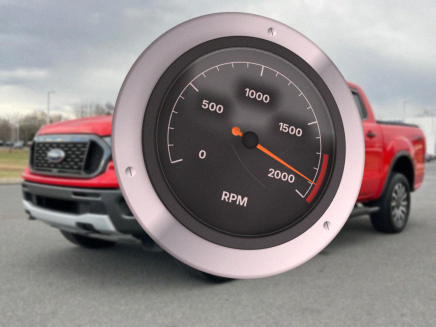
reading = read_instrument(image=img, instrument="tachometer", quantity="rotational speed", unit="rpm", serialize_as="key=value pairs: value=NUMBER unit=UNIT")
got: value=1900 unit=rpm
